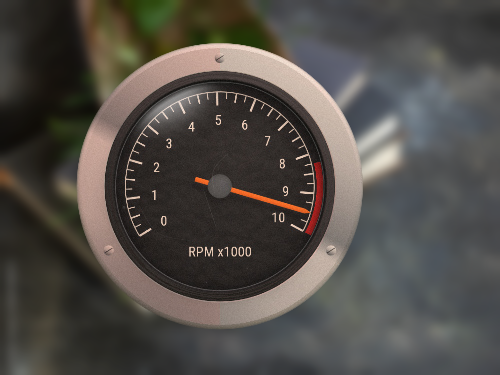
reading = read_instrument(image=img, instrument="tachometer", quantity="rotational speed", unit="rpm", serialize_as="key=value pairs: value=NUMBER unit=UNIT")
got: value=9500 unit=rpm
